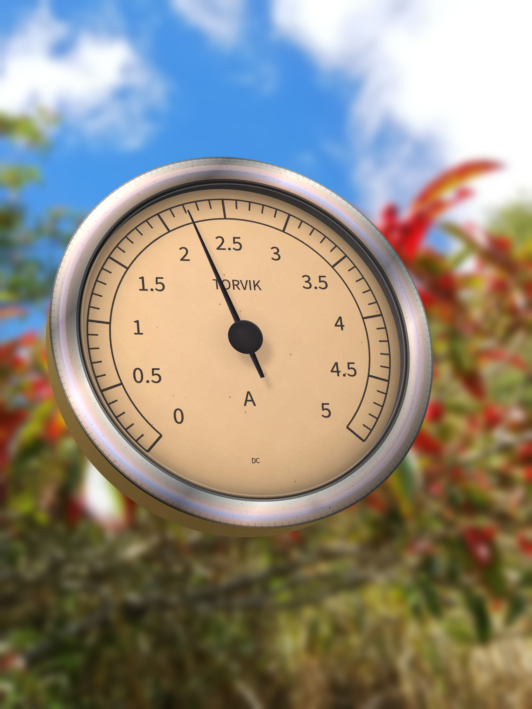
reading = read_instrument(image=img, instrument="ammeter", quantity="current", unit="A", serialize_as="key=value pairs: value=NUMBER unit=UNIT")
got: value=2.2 unit=A
